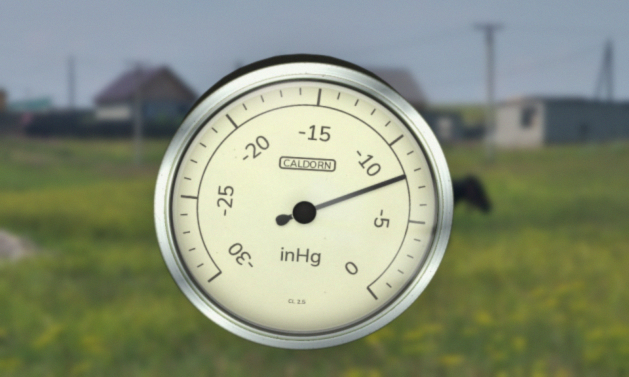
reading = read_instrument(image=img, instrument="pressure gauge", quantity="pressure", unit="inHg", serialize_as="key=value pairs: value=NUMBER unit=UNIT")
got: value=-8 unit=inHg
